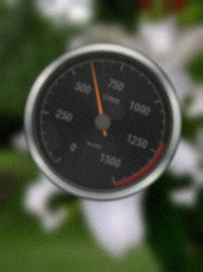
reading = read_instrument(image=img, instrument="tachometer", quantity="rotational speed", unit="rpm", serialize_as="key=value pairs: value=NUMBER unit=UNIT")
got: value=600 unit=rpm
